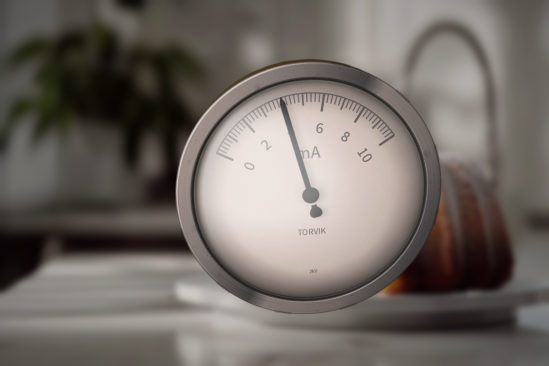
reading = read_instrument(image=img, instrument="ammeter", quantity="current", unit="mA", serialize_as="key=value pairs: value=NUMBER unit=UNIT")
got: value=4 unit=mA
